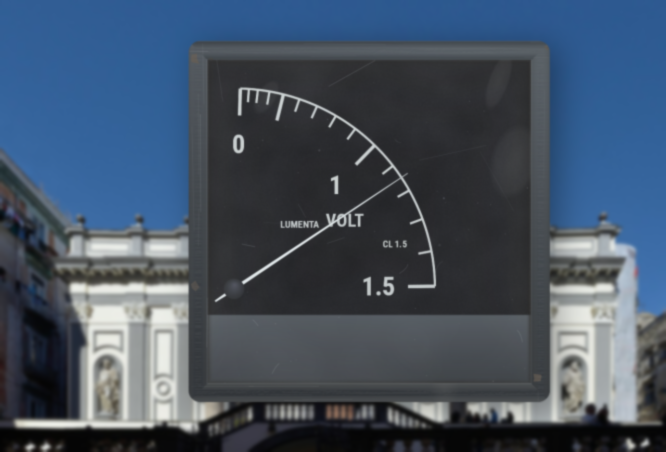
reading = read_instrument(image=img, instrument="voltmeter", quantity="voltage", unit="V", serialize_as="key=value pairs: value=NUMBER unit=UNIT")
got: value=1.15 unit=V
